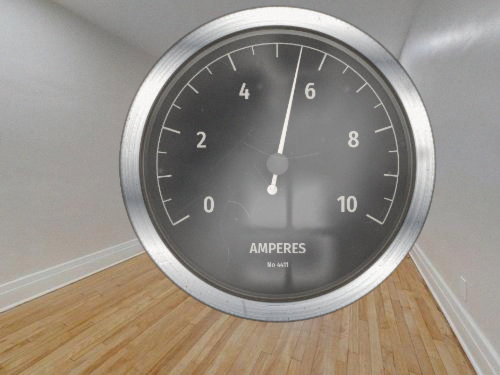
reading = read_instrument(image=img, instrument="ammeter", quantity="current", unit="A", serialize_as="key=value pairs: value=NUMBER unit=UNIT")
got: value=5.5 unit=A
